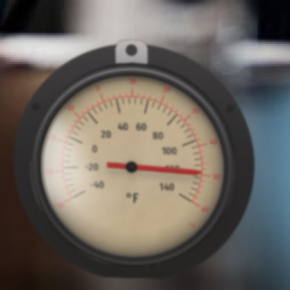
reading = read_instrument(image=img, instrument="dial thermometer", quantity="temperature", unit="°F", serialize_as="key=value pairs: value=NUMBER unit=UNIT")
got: value=120 unit=°F
